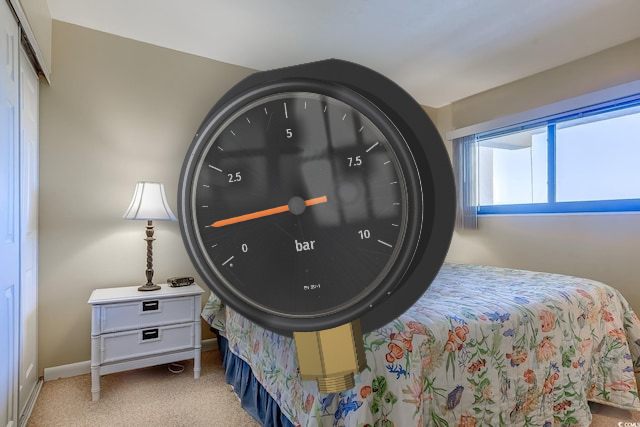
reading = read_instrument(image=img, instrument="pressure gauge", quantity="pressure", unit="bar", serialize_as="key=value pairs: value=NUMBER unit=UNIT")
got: value=1 unit=bar
